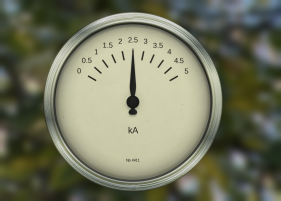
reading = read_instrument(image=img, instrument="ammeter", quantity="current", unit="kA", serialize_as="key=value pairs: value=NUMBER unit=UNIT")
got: value=2.5 unit=kA
